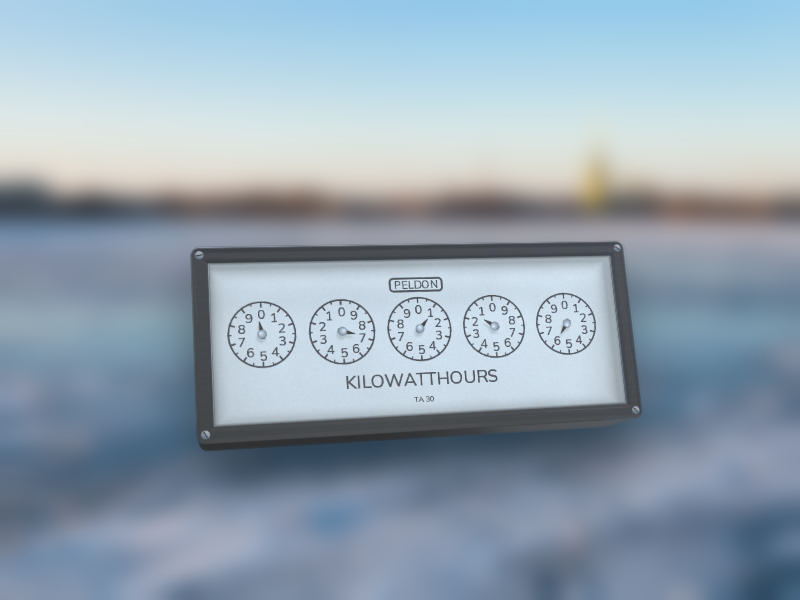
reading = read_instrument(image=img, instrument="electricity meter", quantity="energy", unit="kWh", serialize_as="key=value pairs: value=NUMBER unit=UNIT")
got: value=97116 unit=kWh
